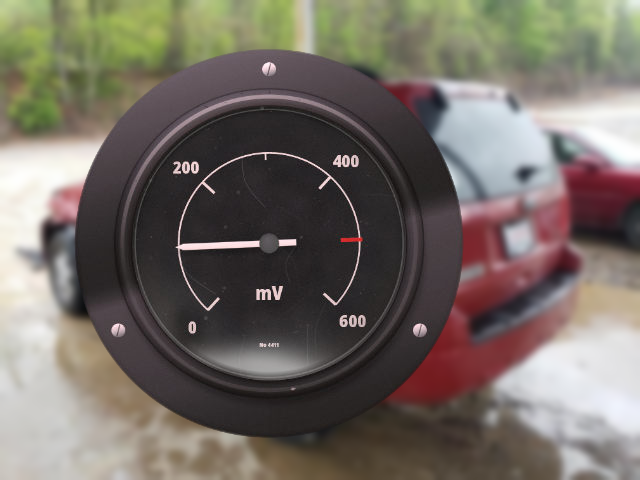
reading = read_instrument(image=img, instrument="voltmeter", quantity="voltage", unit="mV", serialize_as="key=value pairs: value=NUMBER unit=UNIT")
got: value=100 unit=mV
